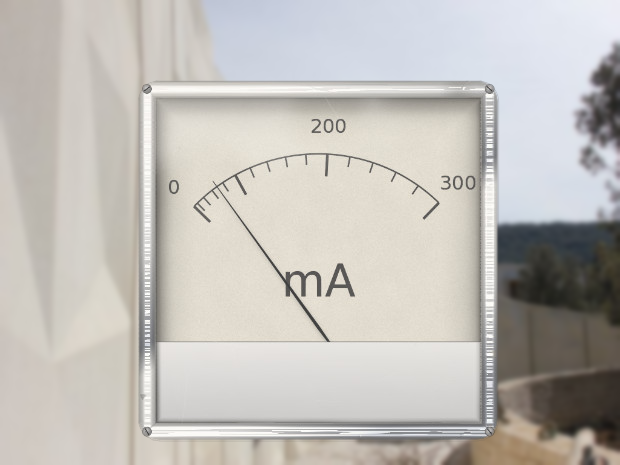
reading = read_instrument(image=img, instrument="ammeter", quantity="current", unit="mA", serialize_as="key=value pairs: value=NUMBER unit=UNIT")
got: value=70 unit=mA
